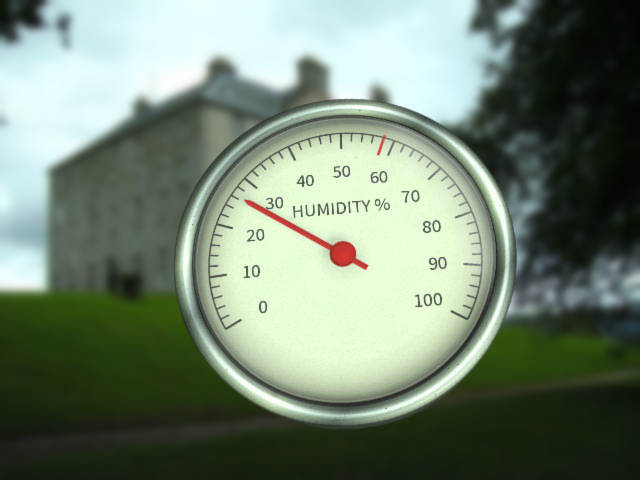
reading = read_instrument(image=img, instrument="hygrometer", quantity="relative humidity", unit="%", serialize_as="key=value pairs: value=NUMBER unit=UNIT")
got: value=26 unit=%
